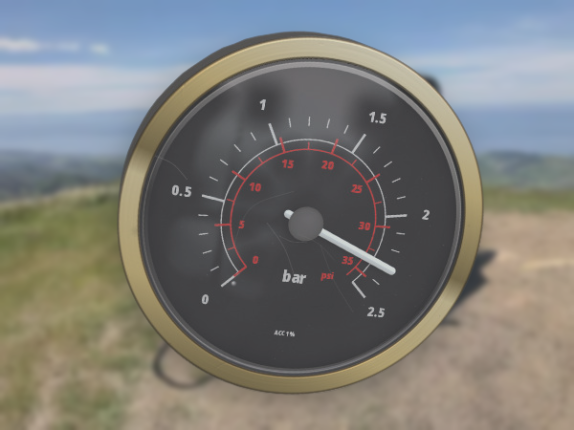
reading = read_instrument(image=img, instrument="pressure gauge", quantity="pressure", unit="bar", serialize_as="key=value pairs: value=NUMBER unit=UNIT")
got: value=2.3 unit=bar
